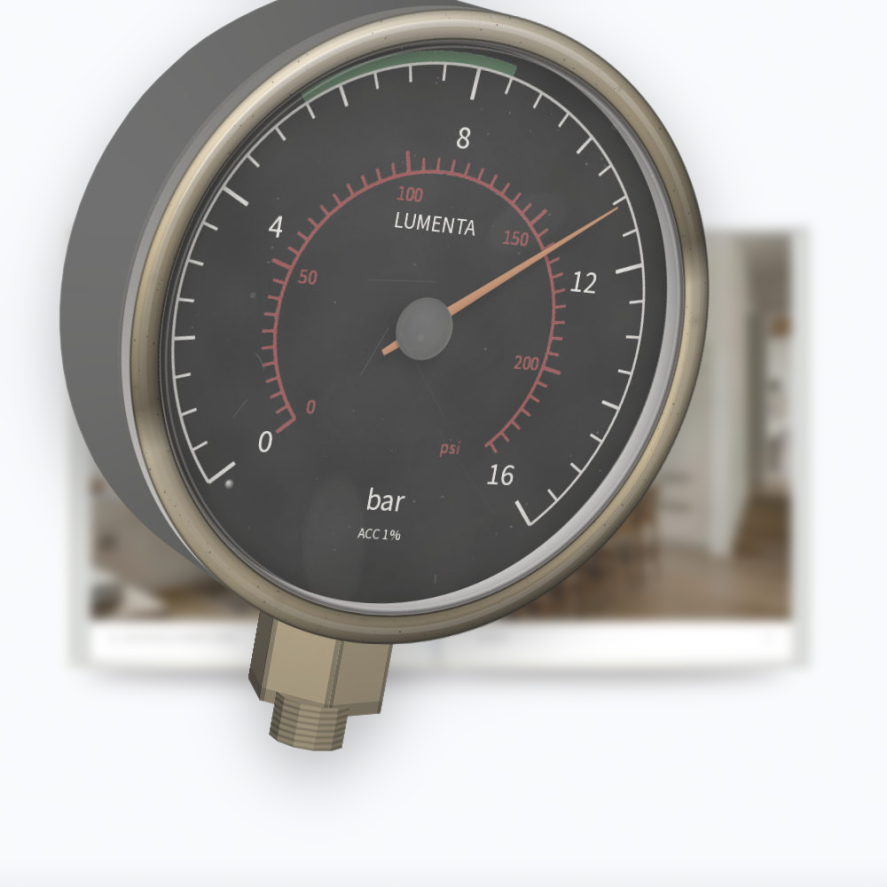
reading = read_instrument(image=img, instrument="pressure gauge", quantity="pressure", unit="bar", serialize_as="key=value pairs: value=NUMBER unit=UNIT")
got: value=11 unit=bar
